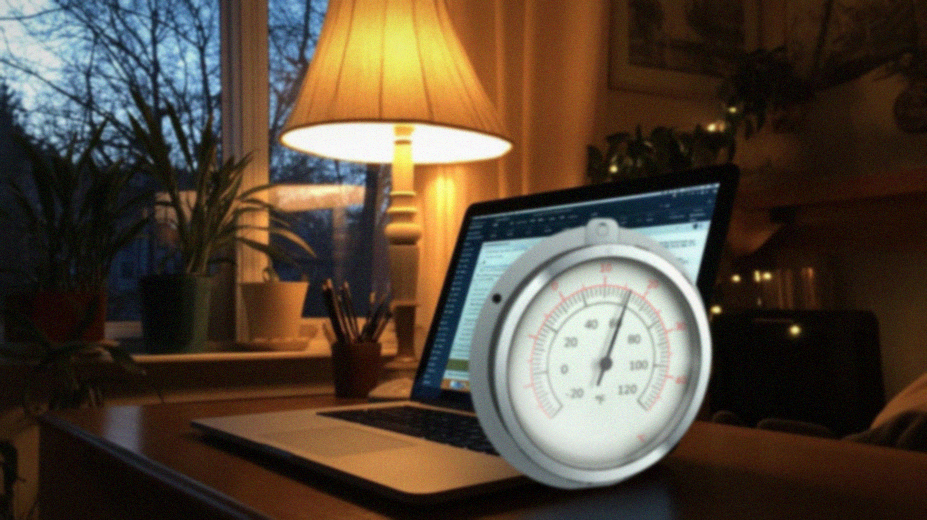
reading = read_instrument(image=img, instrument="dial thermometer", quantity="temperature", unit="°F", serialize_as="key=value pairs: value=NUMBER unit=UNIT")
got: value=60 unit=°F
